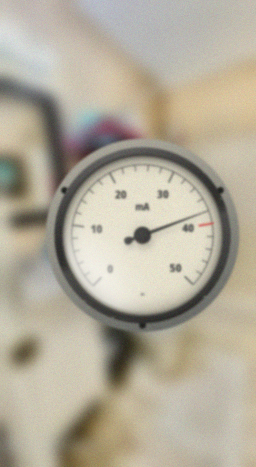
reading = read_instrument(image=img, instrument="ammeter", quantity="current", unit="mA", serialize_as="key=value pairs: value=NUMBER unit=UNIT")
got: value=38 unit=mA
